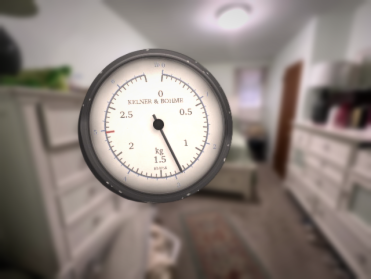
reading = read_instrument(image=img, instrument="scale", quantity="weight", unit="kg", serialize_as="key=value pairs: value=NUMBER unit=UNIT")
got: value=1.3 unit=kg
